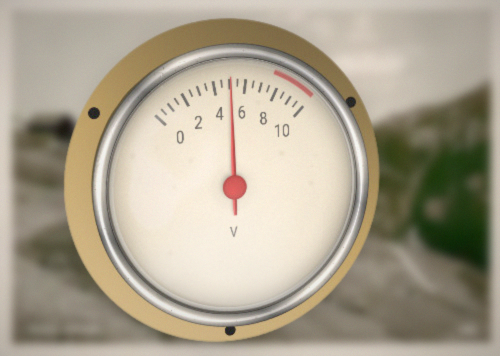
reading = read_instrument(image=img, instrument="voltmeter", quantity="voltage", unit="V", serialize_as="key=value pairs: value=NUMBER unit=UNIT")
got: value=5 unit=V
